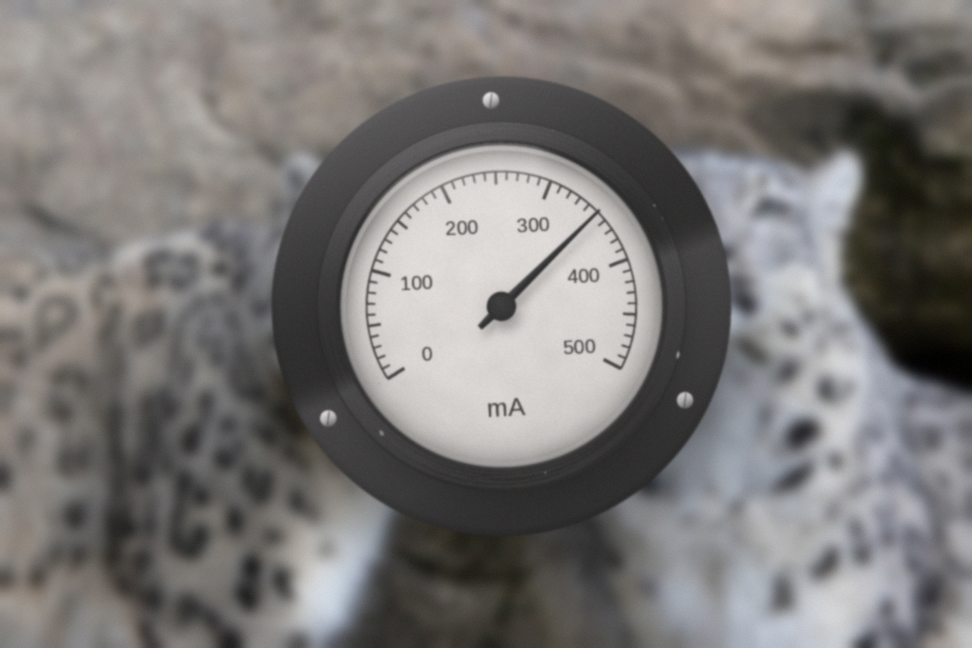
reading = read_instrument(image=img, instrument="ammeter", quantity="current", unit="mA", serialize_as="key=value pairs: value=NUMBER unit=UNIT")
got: value=350 unit=mA
